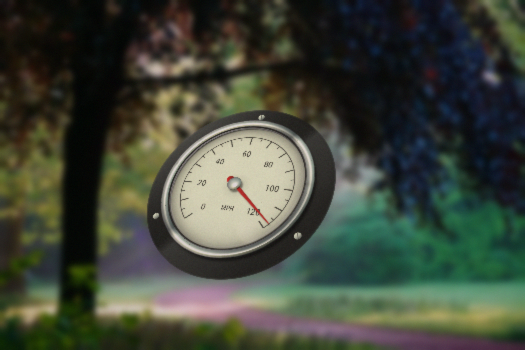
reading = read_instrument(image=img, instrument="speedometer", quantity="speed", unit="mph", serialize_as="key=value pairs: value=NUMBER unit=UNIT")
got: value=117.5 unit=mph
